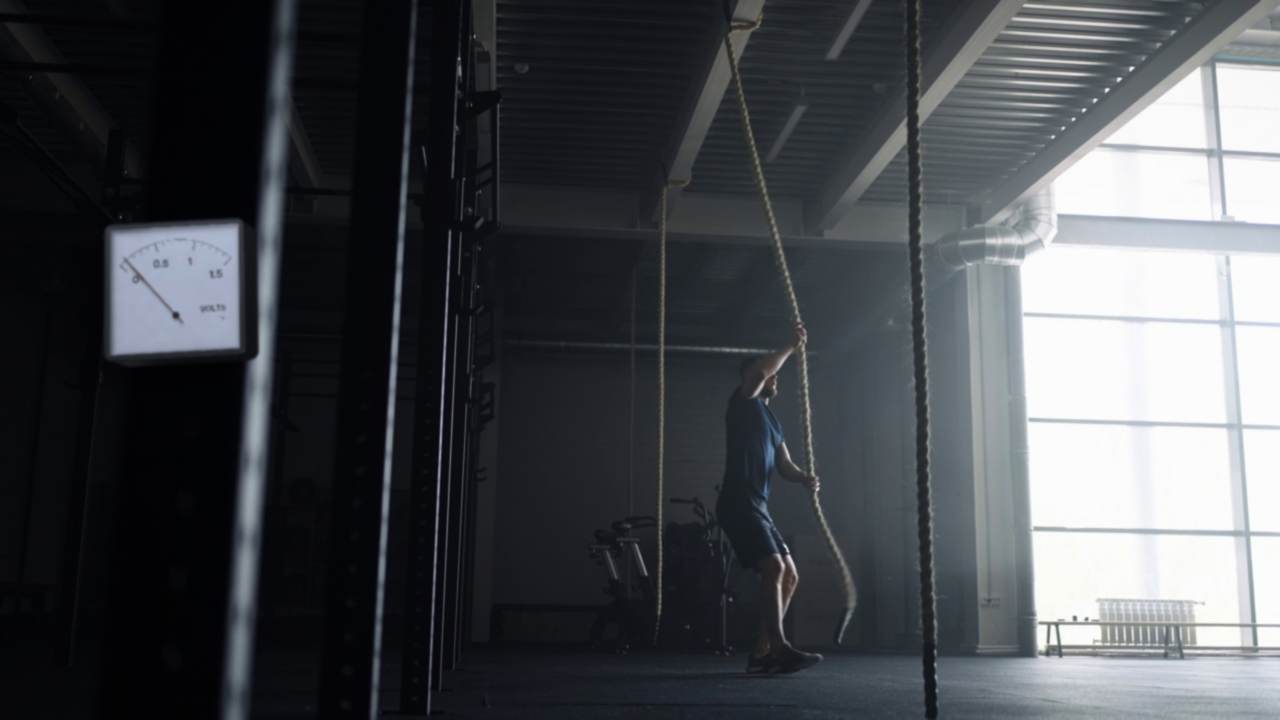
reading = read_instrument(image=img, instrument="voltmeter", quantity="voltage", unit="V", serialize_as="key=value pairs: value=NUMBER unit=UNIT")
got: value=0.1 unit=V
